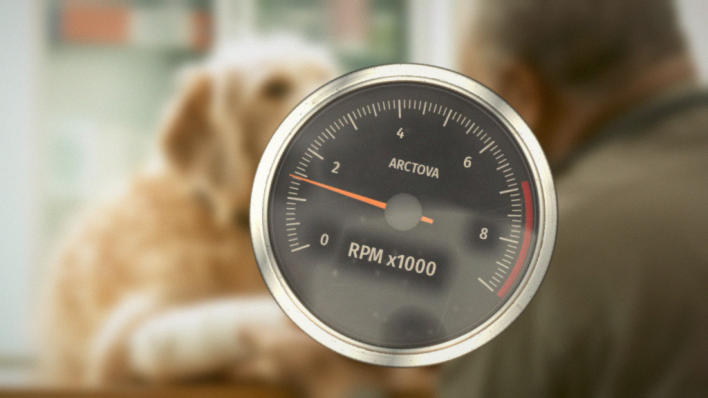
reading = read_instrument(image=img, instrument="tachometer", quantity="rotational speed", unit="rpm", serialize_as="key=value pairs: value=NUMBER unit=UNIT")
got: value=1400 unit=rpm
